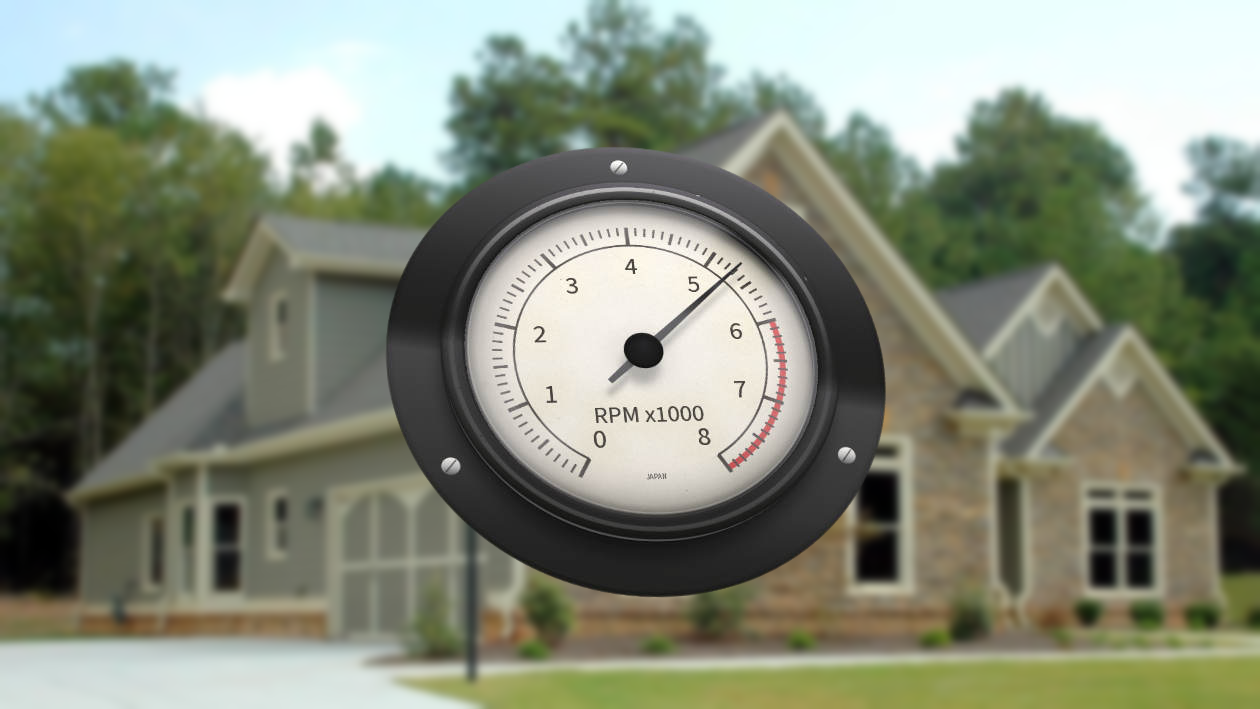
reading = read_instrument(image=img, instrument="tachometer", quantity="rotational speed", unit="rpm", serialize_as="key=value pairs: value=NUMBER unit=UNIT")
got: value=5300 unit=rpm
